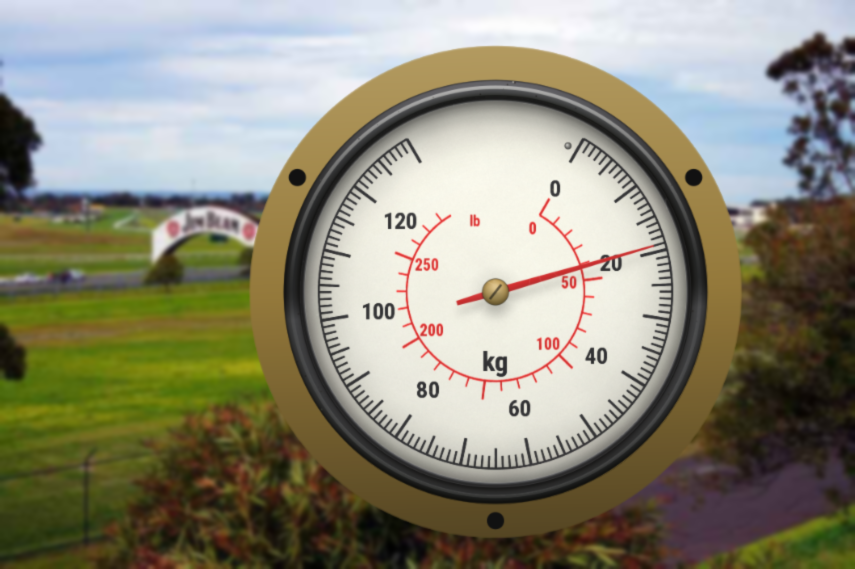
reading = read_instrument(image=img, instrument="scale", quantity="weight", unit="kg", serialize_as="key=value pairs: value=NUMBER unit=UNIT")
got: value=19 unit=kg
